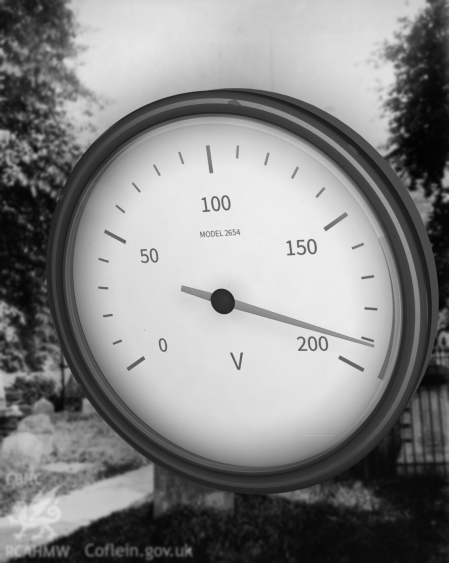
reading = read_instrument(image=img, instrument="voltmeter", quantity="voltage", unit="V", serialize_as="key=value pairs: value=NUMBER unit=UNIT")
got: value=190 unit=V
